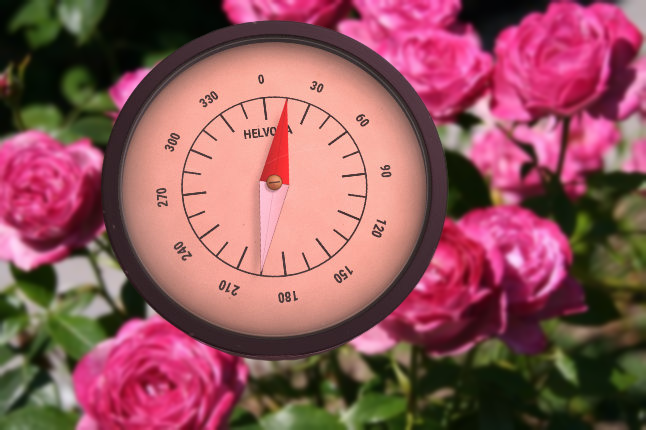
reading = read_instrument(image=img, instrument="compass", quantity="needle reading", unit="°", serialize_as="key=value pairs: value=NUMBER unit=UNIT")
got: value=15 unit=°
